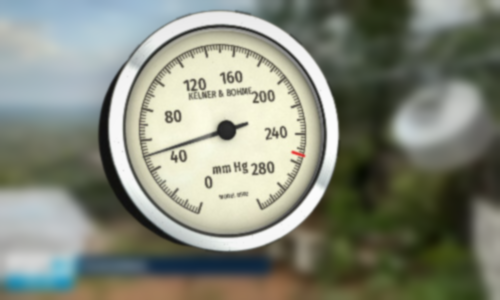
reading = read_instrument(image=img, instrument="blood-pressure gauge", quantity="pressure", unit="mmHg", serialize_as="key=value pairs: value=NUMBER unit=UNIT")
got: value=50 unit=mmHg
